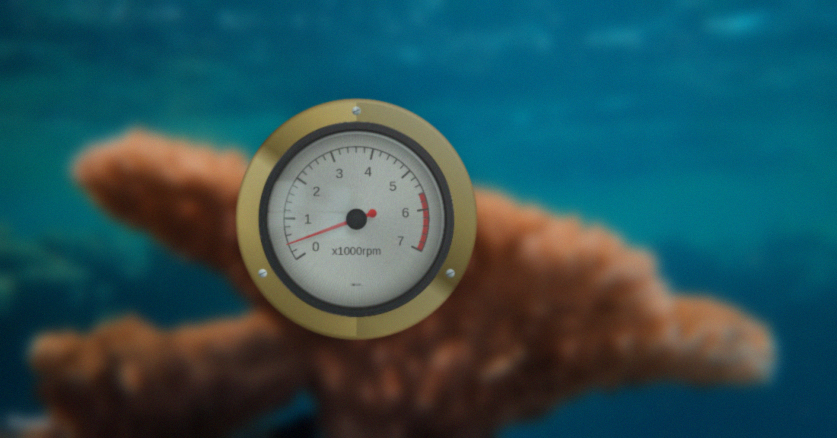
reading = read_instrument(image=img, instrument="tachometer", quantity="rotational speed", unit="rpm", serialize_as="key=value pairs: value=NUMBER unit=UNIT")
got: value=400 unit=rpm
